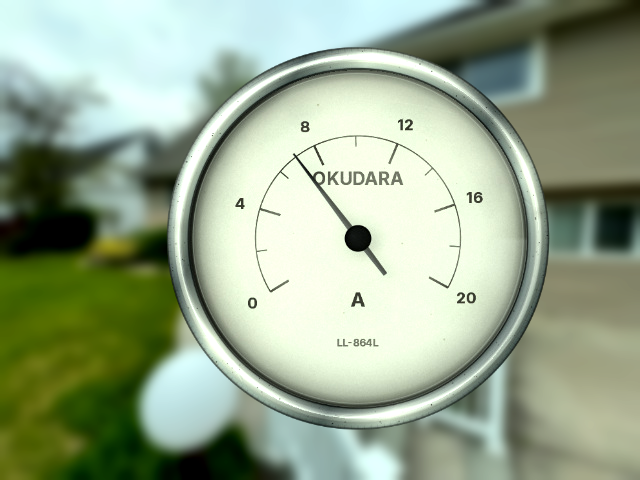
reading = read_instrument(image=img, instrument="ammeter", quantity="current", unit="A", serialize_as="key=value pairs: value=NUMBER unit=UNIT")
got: value=7 unit=A
